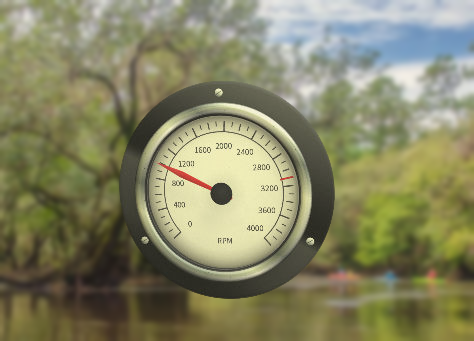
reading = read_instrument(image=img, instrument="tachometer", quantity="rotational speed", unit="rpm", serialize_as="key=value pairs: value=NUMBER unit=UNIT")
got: value=1000 unit=rpm
